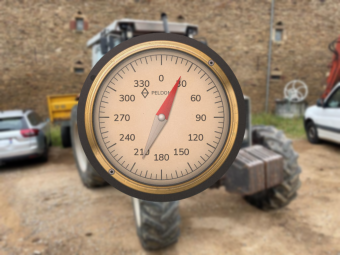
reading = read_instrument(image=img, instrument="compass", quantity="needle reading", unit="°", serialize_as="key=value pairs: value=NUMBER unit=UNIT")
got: value=25 unit=°
